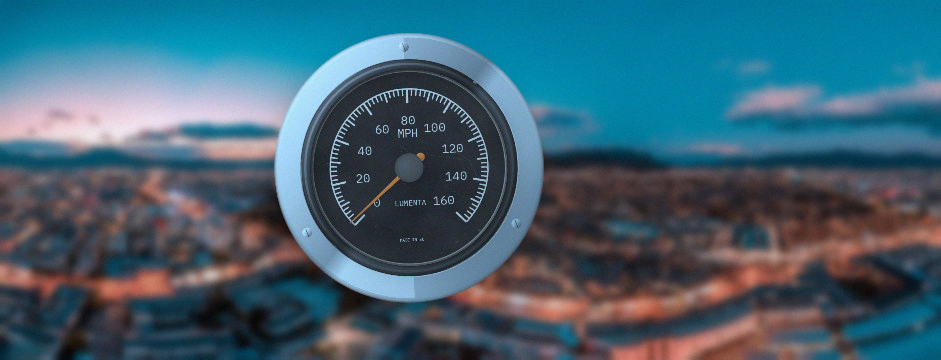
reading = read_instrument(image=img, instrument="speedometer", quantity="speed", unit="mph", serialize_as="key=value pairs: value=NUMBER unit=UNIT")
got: value=2 unit=mph
